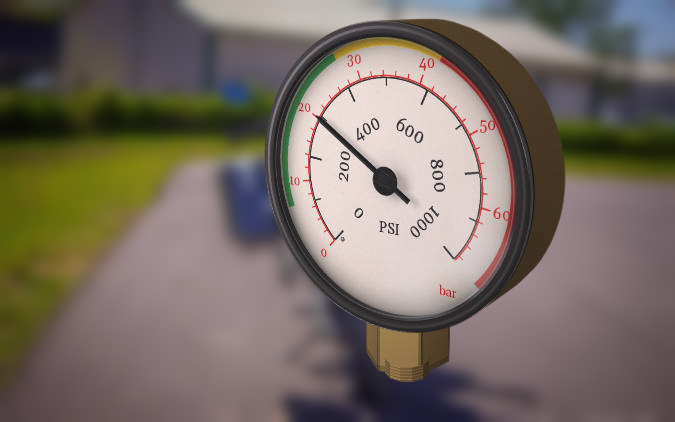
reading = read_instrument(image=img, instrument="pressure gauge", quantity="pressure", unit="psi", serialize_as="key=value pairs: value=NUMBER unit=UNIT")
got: value=300 unit=psi
